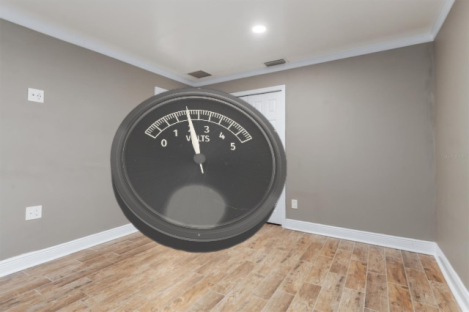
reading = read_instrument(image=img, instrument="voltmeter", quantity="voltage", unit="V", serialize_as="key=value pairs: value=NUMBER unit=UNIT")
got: value=2 unit=V
